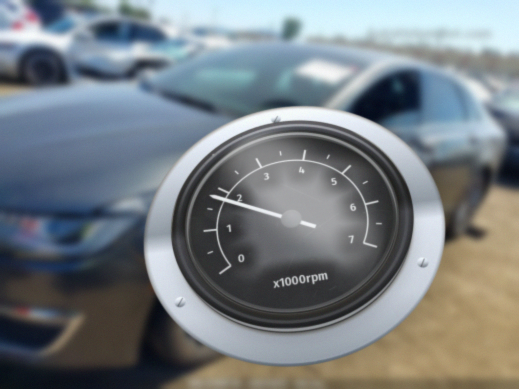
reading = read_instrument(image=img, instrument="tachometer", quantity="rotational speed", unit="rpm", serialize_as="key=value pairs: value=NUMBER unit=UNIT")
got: value=1750 unit=rpm
